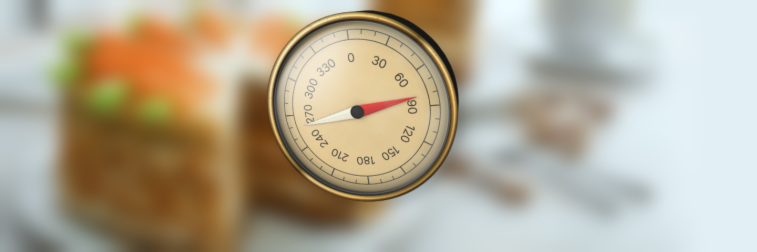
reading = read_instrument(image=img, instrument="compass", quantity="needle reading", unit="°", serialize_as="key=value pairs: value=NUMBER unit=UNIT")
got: value=80 unit=°
